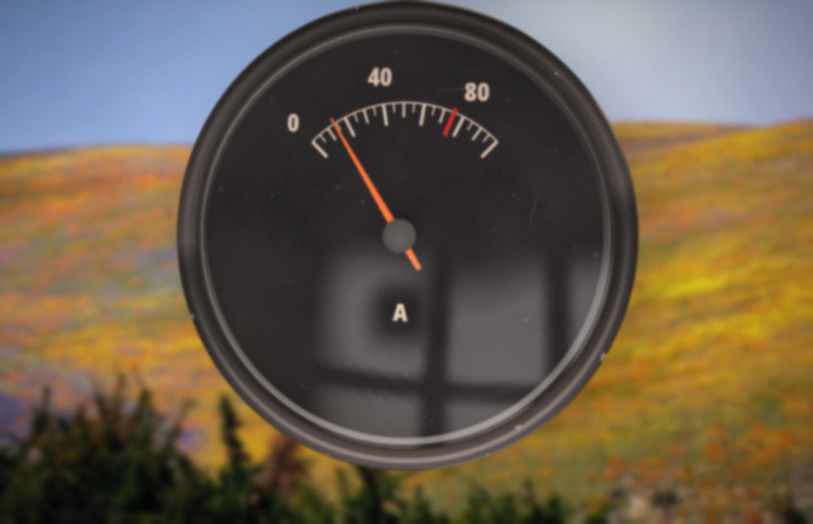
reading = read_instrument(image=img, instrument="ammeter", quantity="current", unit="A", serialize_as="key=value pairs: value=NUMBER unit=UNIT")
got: value=15 unit=A
